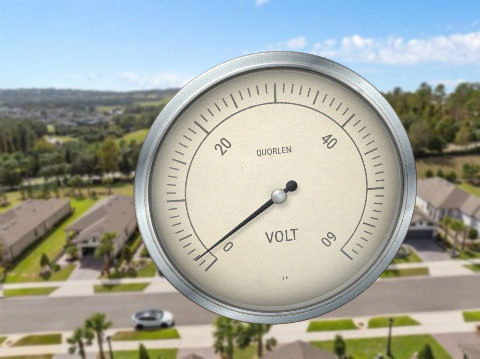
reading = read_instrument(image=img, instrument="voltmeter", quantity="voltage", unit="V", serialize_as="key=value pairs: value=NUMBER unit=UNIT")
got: value=2 unit=V
